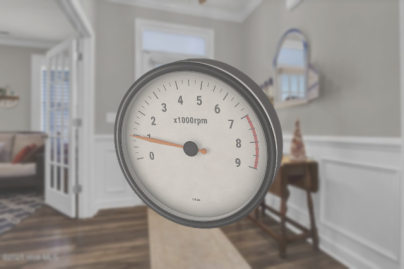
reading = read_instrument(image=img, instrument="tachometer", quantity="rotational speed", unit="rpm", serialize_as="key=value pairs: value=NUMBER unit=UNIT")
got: value=1000 unit=rpm
